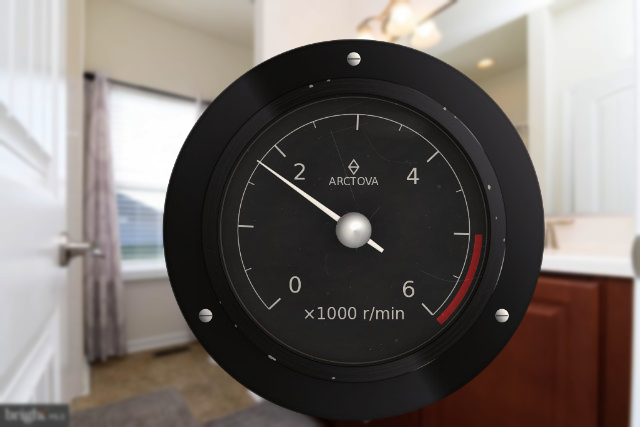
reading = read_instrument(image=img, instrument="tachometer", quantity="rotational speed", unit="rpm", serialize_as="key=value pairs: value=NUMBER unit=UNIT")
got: value=1750 unit=rpm
